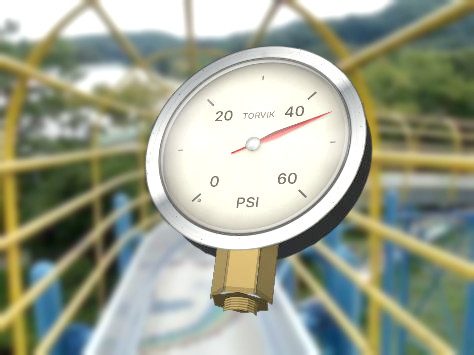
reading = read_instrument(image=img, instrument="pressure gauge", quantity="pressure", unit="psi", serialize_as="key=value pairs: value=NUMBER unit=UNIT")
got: value=45 unit=psi
